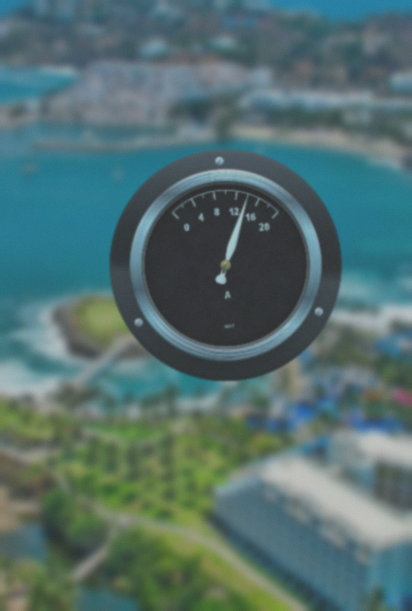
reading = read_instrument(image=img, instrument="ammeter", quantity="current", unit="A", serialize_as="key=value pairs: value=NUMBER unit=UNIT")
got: value=14 unit=A
